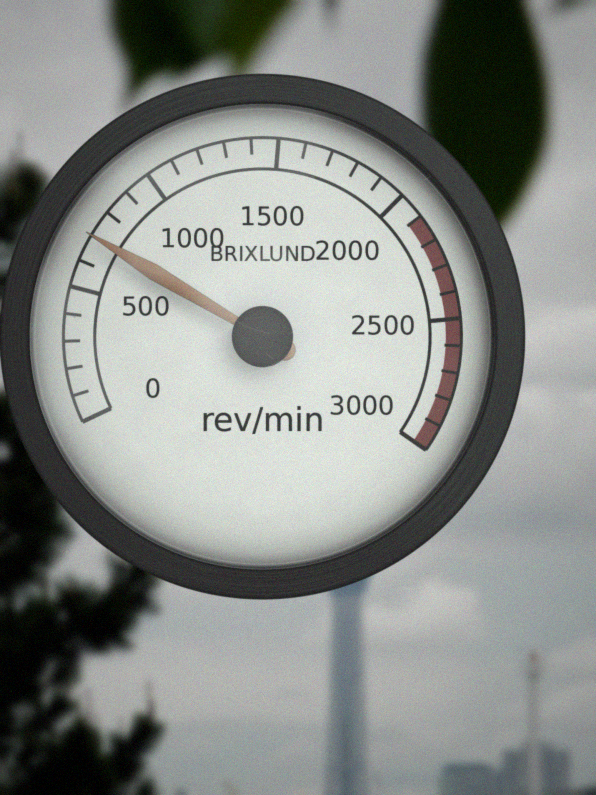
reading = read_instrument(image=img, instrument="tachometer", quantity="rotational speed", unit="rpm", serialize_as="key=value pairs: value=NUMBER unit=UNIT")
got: value=700 unit=rpm
